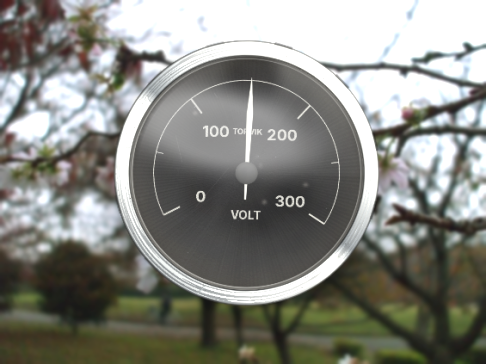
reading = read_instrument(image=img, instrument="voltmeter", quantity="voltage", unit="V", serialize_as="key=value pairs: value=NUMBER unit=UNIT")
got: value=150 unit=V
